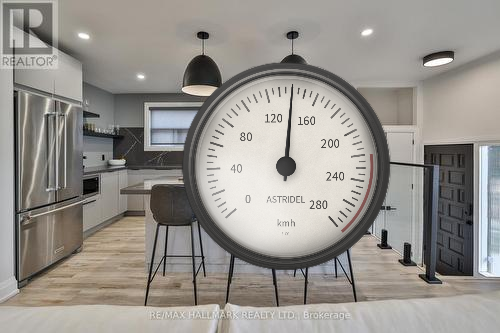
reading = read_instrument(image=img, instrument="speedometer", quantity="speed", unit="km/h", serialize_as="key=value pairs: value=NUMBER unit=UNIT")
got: value=140 unit=km/h
